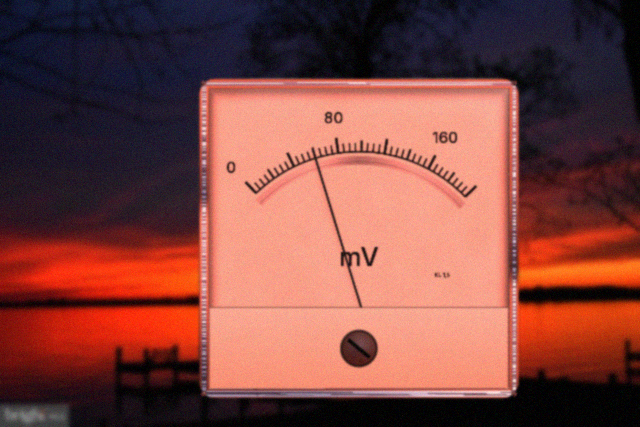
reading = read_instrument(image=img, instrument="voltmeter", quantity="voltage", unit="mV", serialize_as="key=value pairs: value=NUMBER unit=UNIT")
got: value=60 unit=mV
